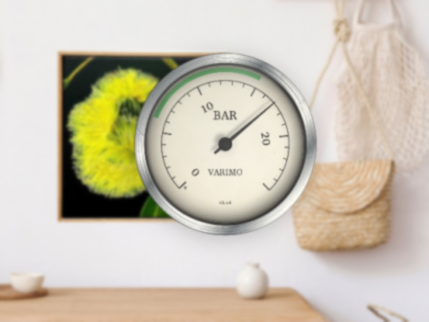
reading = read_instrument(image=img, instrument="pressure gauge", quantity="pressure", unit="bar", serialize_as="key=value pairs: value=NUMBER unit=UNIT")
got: value=17 unit=bar
